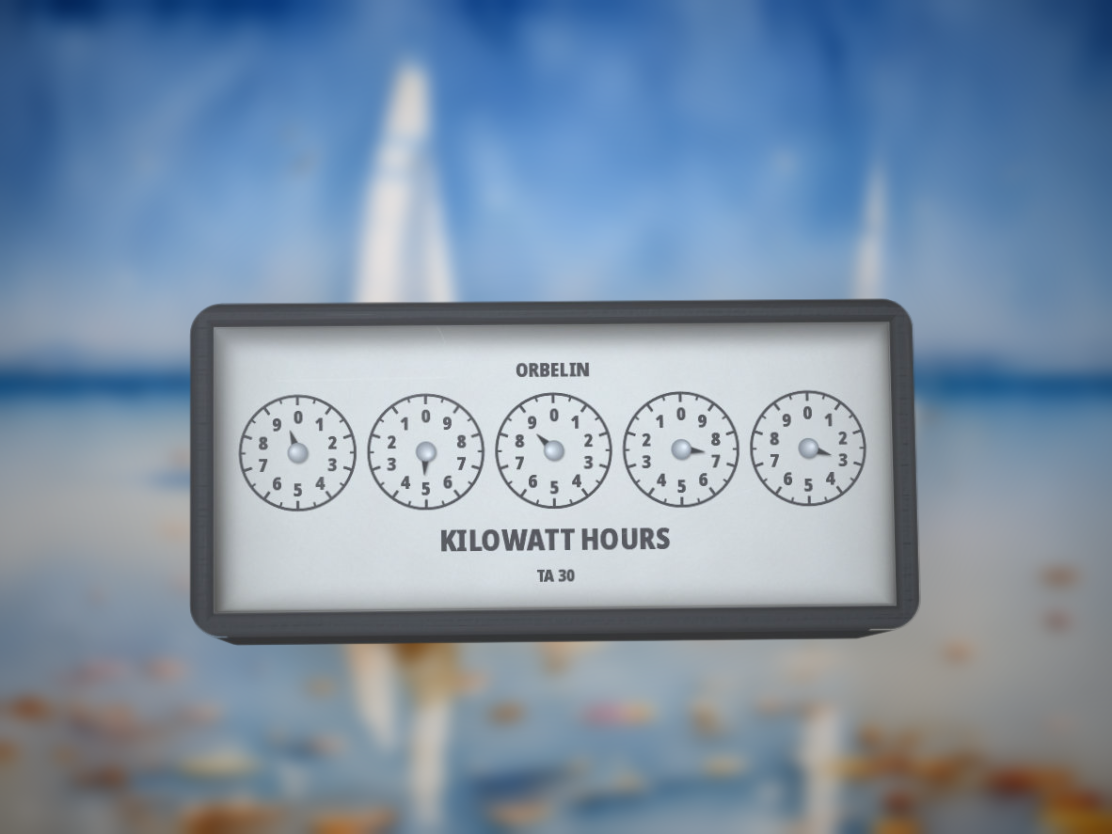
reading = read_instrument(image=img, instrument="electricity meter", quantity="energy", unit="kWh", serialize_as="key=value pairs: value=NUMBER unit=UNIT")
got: value=94873 unit=kWh
